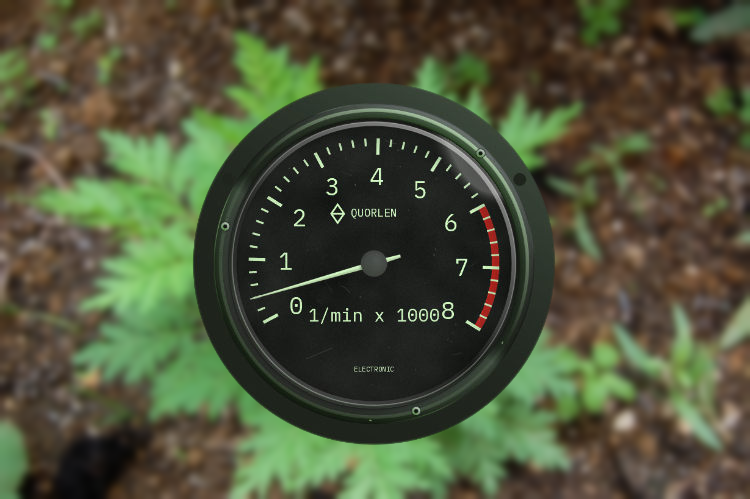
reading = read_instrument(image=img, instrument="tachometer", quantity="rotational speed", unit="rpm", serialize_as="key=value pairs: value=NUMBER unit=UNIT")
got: value=400 unit=rpm
